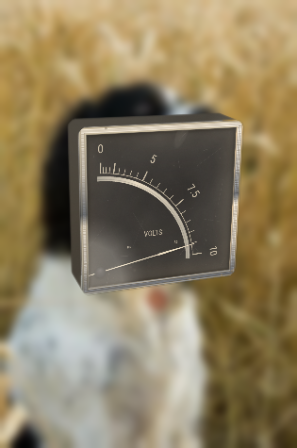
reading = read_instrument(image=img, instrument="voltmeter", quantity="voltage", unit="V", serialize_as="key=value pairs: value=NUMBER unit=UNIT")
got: value=9.5 unit=V
